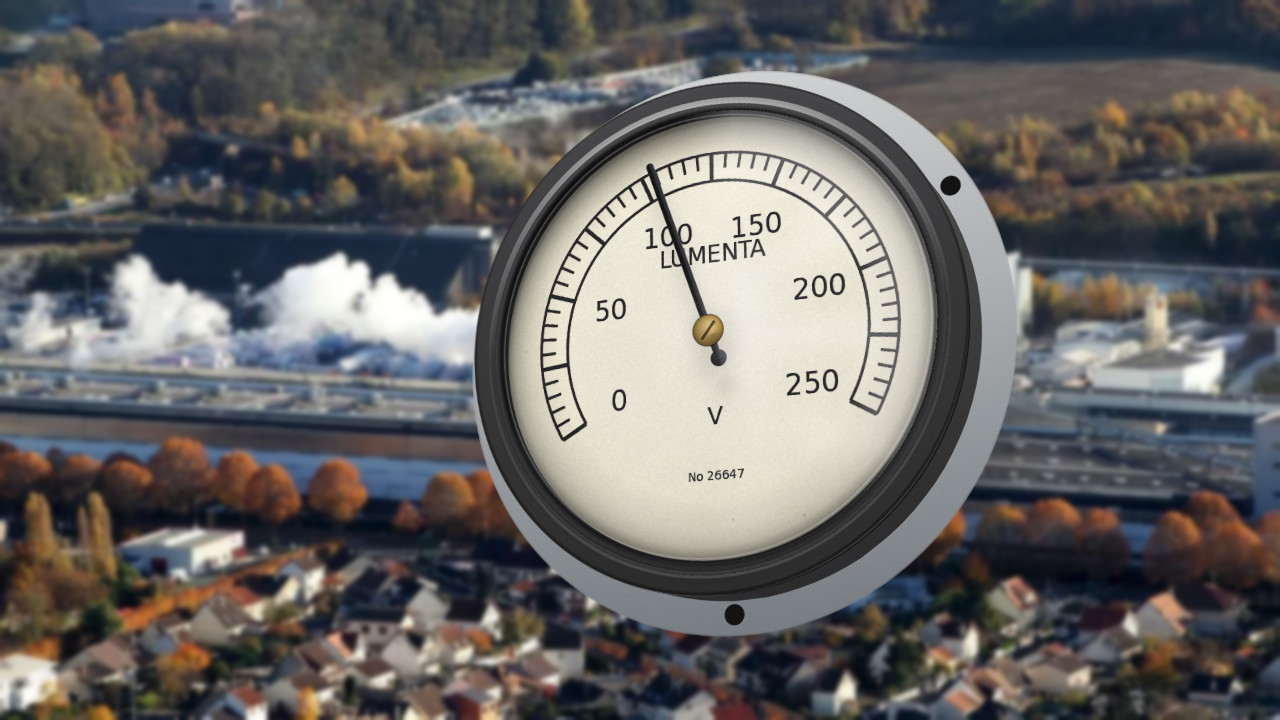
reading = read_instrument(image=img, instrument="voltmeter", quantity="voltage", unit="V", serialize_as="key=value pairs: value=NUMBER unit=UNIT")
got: value=105 unit=V
